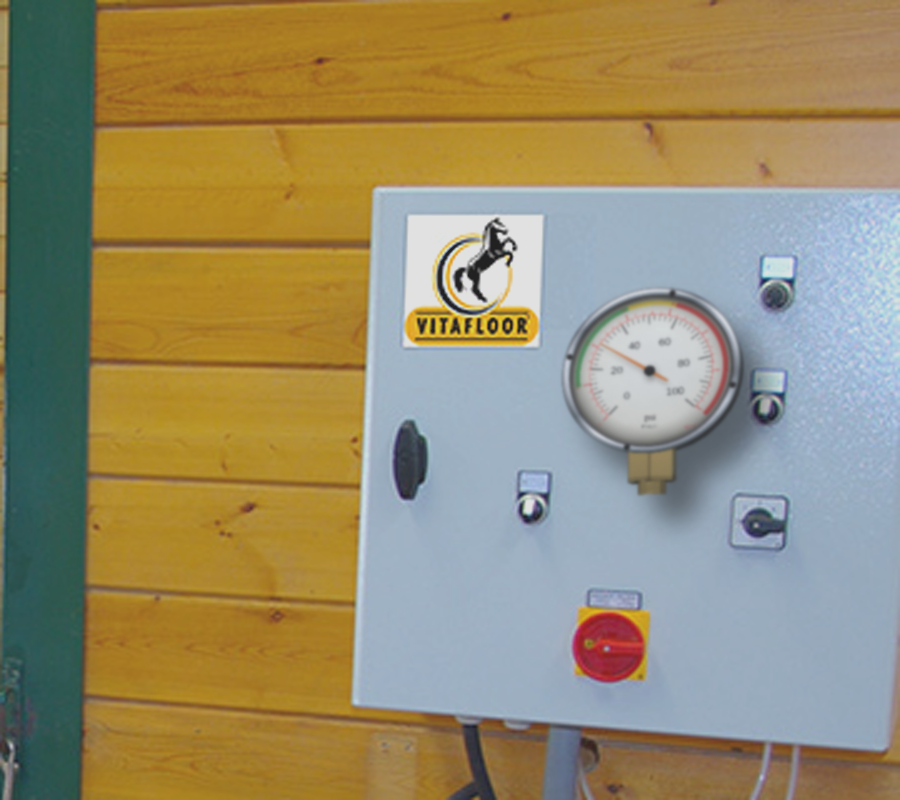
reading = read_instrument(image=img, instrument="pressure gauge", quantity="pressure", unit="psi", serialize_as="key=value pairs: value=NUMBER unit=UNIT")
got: value=30 unit=psi
